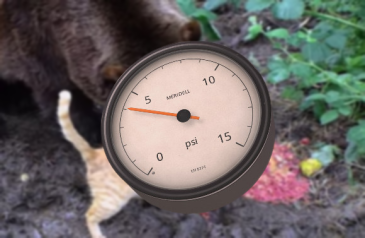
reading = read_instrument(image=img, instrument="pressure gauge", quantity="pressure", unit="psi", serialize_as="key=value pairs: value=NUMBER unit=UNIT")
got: value=4 unit=psi
